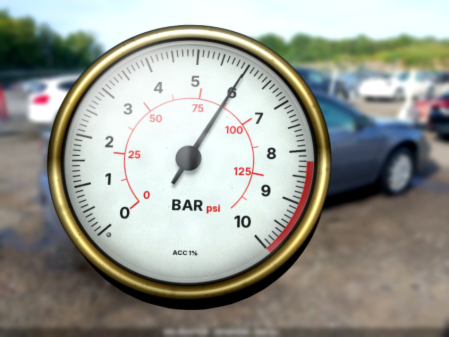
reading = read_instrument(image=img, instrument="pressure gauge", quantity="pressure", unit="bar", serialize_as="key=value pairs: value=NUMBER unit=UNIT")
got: value=6 unit=bar
